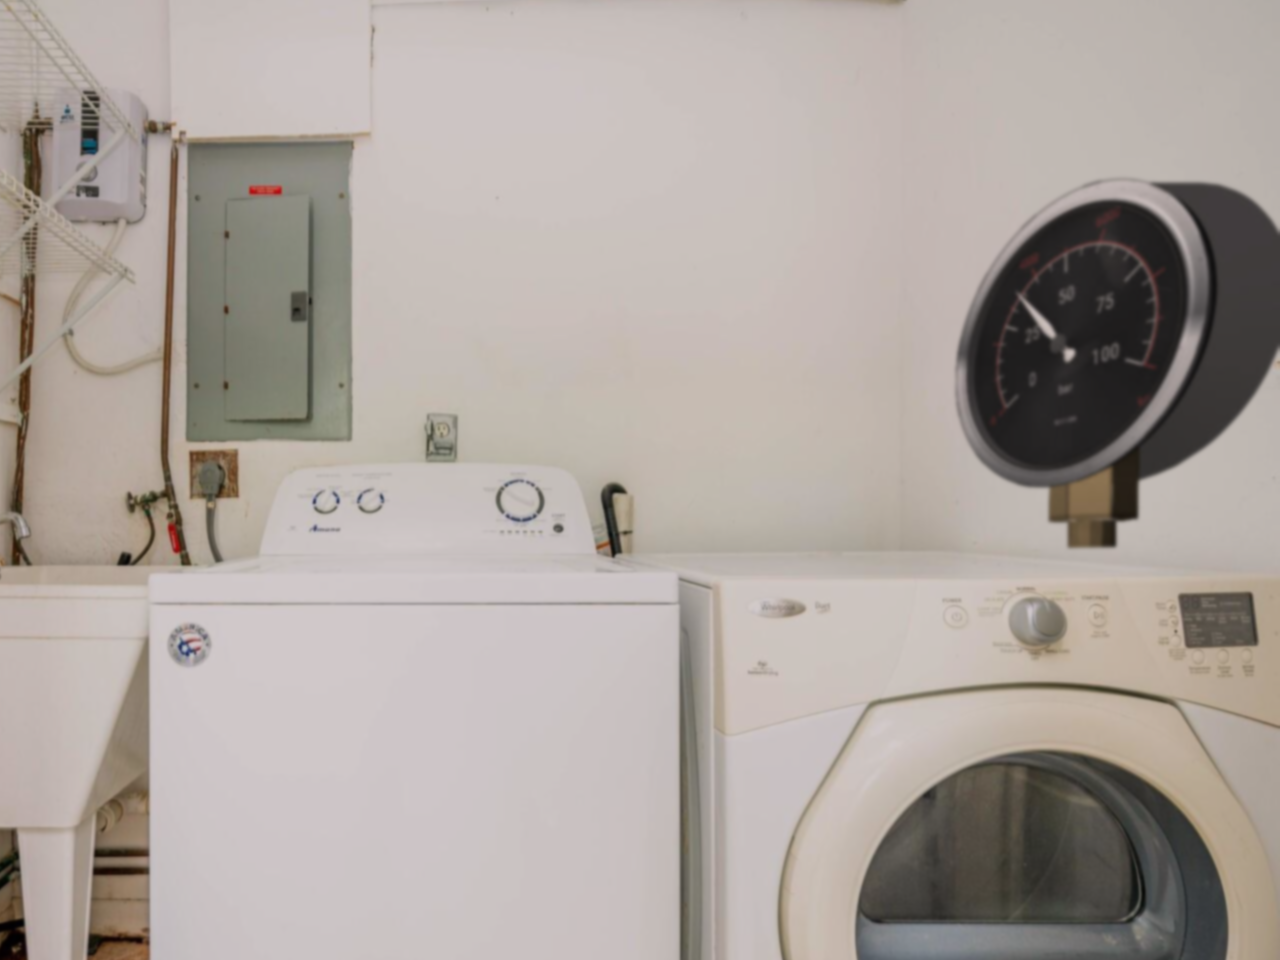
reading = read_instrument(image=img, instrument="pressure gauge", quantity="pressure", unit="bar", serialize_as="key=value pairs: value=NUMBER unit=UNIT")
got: value=35 unit=bar
